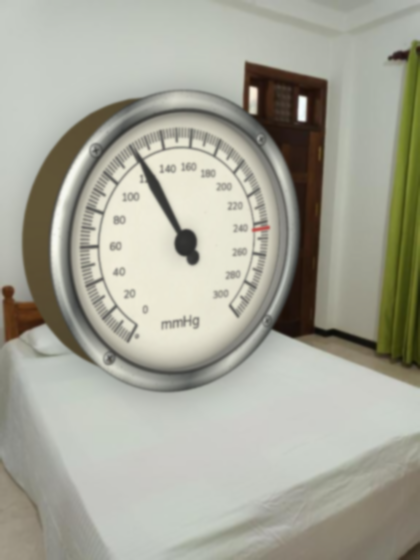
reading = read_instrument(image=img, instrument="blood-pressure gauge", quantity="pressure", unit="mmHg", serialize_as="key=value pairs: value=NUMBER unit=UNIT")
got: value=120 unit=mmHg
